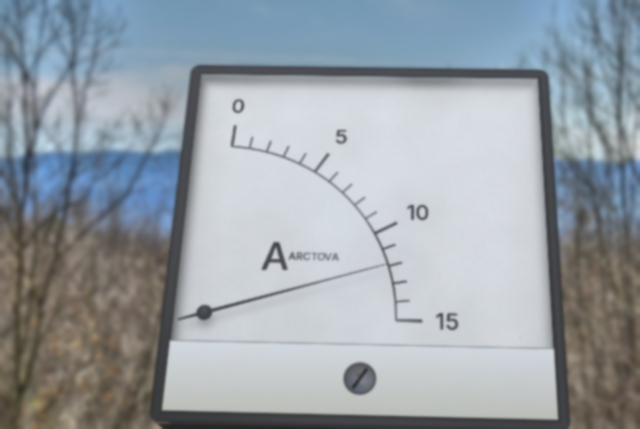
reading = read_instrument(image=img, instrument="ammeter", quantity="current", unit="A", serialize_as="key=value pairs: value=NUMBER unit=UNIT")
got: value=12 unit=A
